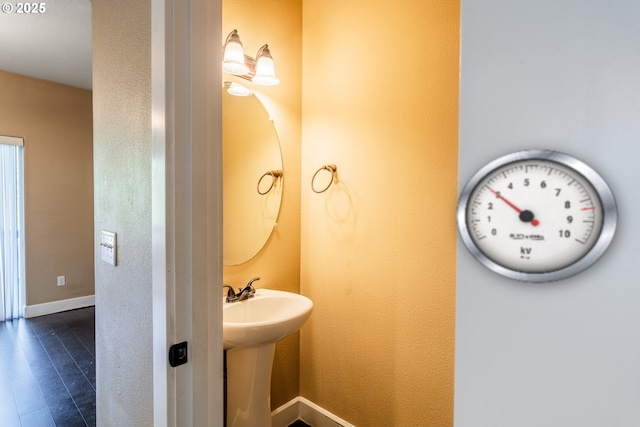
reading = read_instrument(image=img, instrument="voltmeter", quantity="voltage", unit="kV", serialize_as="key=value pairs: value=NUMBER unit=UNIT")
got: value=3 unit=kV
